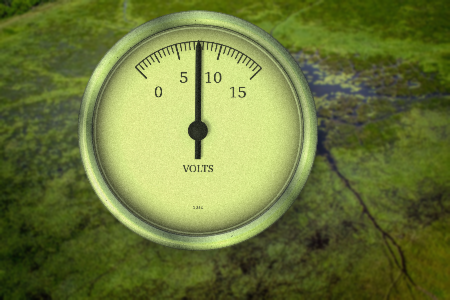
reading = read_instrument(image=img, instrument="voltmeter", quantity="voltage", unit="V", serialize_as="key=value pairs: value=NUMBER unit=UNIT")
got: value=7.5 unit=V
